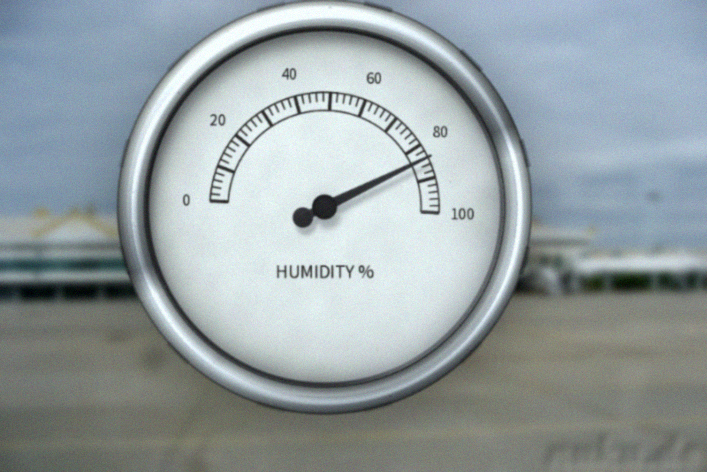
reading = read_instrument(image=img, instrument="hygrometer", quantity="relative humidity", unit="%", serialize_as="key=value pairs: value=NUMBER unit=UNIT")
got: value=84 unit=%
